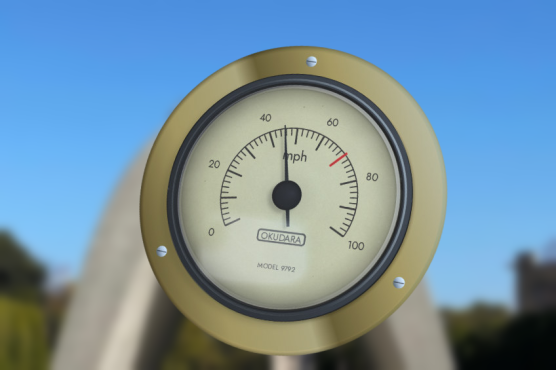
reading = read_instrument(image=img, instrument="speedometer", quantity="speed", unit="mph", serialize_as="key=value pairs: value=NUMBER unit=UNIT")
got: value=46 unit=mph
